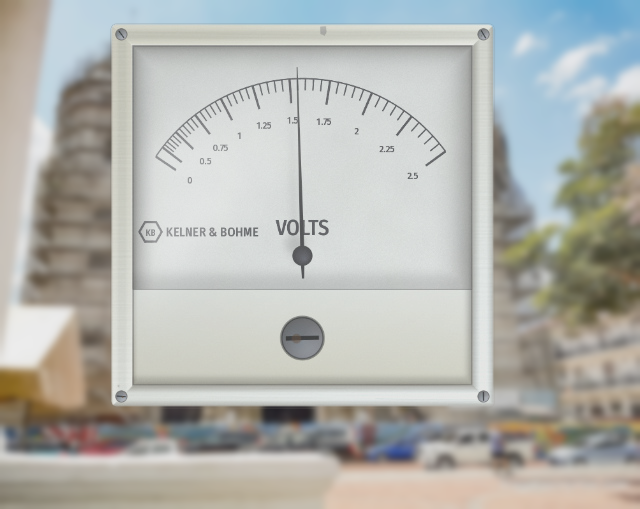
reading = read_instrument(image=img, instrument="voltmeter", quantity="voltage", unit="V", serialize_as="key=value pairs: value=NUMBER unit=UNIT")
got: value=1.55 unit=V
